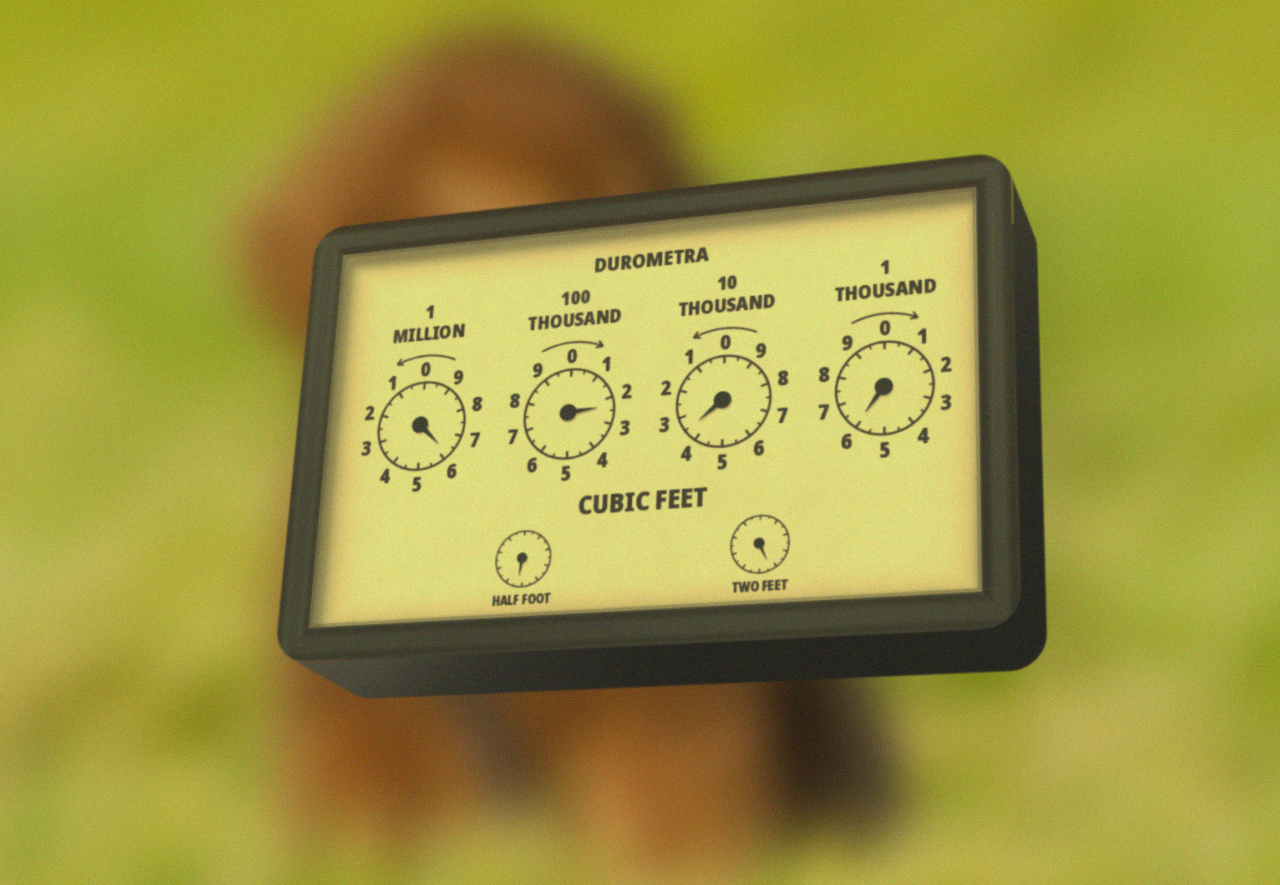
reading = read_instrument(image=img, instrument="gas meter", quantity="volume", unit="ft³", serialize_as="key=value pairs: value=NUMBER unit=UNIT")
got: value=623600 unit=ft³
